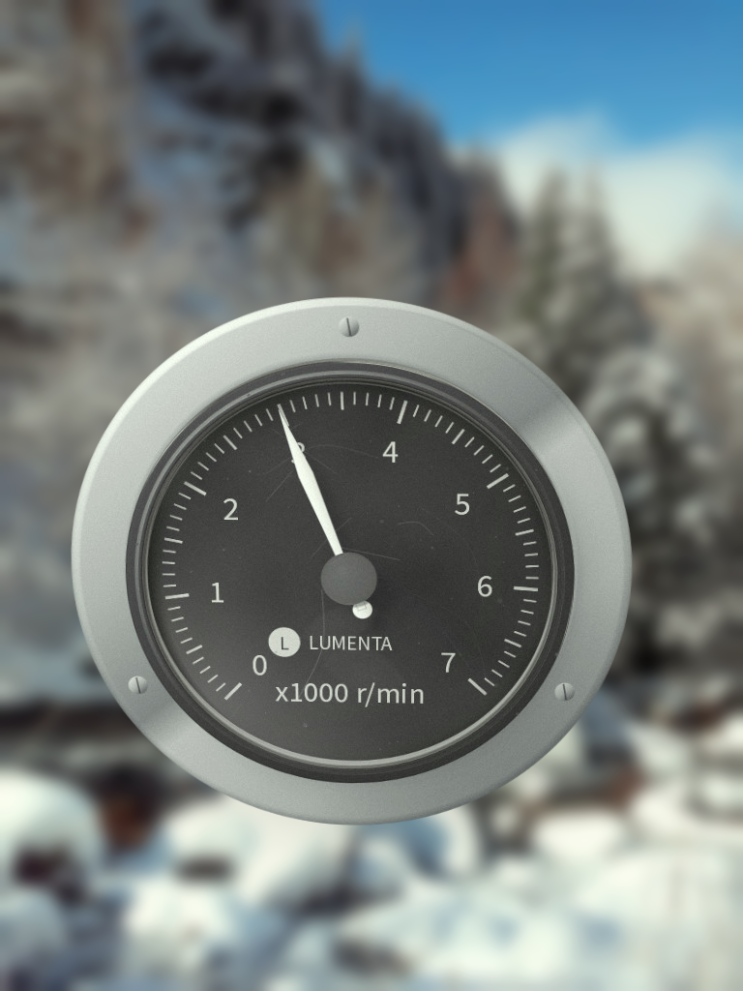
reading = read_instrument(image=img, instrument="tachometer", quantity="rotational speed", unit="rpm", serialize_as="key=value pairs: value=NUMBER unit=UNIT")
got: value=3000 unit=rpm
